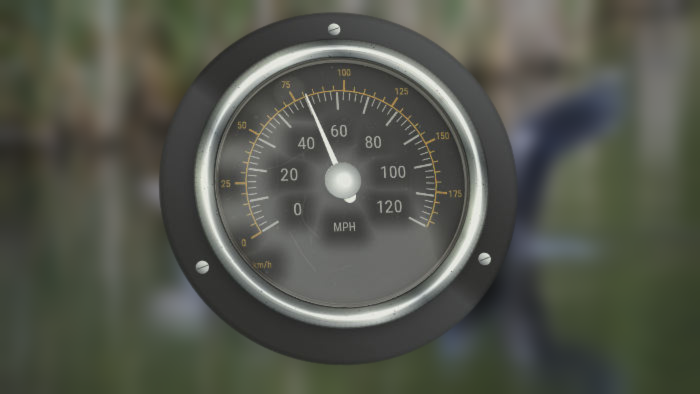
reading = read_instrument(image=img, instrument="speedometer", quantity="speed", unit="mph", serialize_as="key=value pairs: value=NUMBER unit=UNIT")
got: value=50 unit=mph
